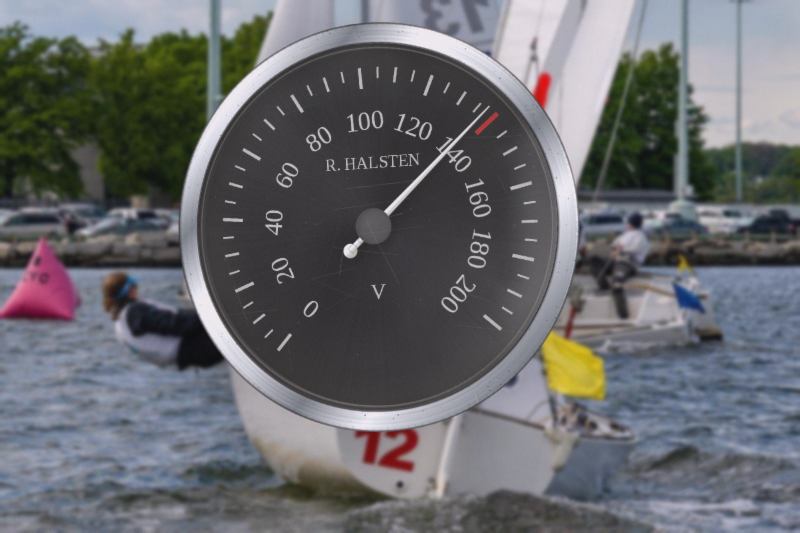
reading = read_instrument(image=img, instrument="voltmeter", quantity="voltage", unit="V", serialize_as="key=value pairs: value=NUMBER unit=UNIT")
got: value=137.5 unit=V
